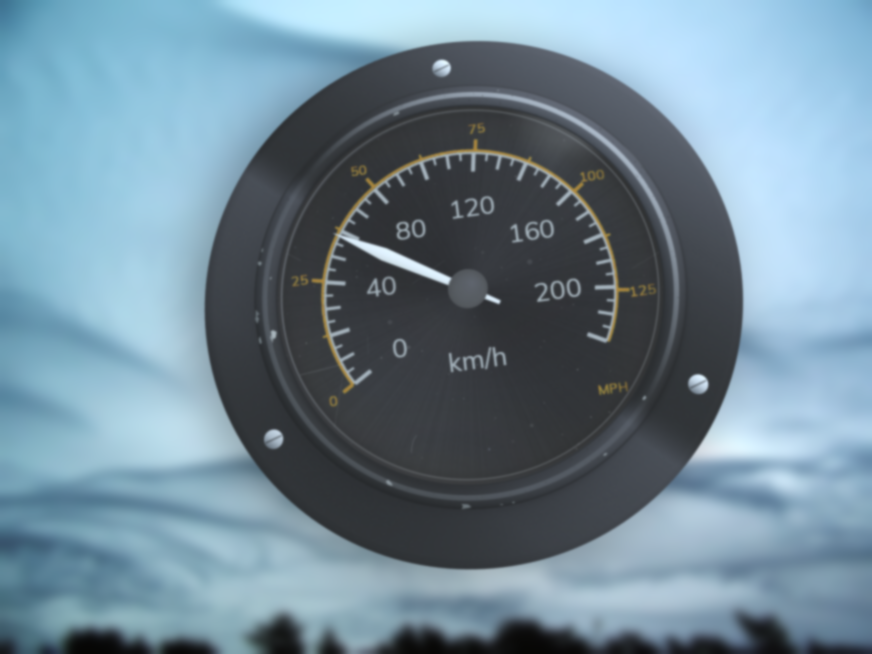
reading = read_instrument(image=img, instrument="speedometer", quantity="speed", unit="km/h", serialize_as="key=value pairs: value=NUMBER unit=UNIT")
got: value=57.5 unit=km/h
